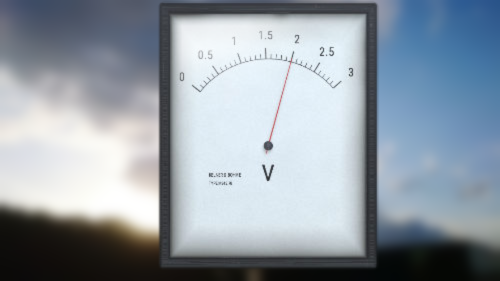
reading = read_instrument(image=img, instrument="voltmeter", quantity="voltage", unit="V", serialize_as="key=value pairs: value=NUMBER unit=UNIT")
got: value=2 unit=V
